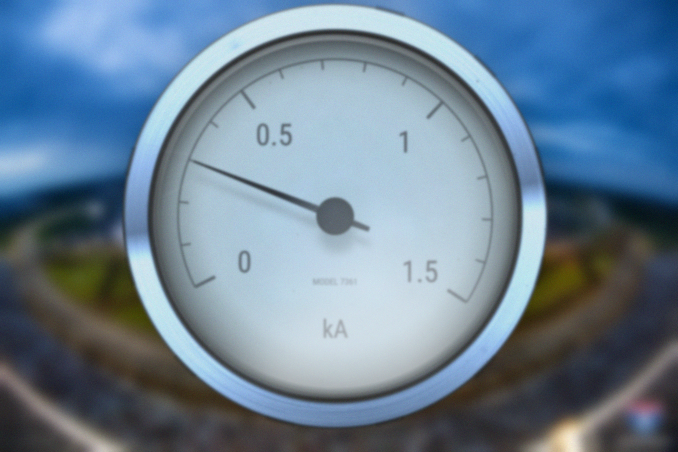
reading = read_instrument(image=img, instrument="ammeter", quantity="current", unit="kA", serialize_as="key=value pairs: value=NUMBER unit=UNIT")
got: value=0.3 unit=kA
